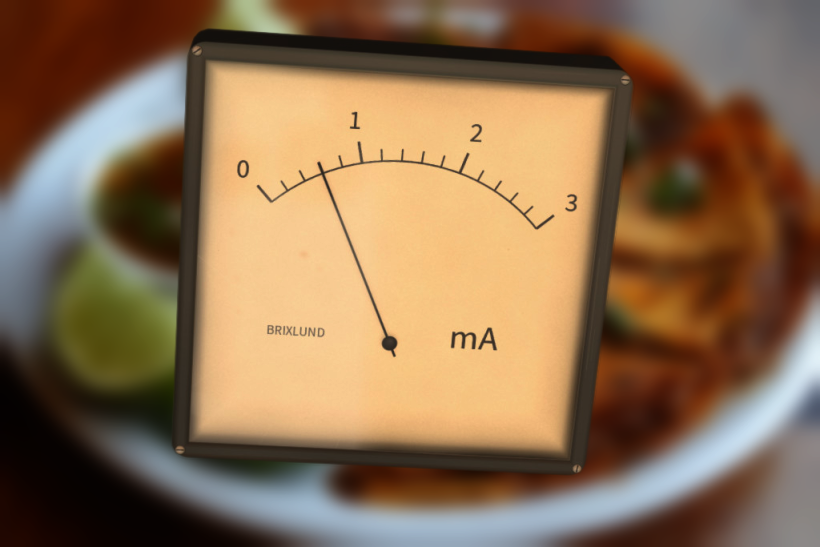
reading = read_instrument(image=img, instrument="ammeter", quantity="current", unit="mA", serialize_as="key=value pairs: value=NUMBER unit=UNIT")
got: value=0.6 unit=mA
